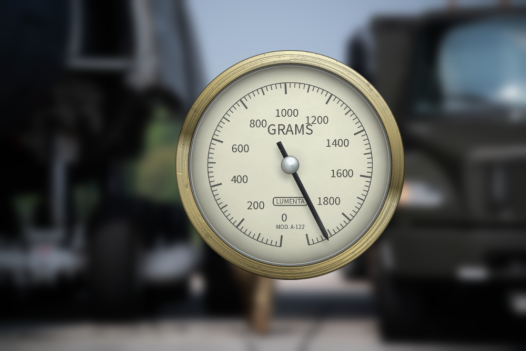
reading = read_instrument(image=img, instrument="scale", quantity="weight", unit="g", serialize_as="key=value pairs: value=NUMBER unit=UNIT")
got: value=1920 unit=g
